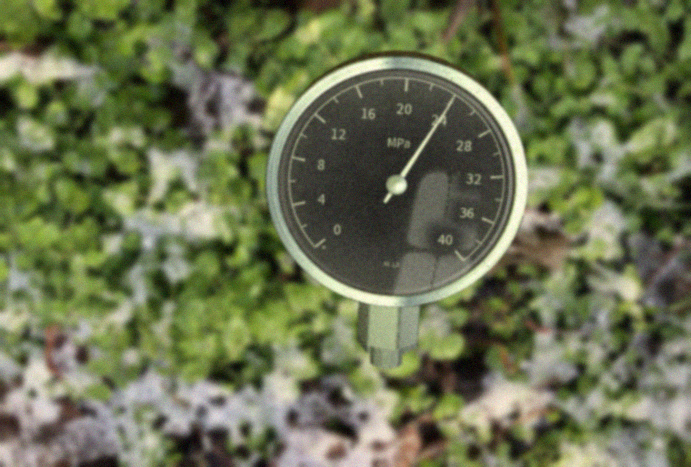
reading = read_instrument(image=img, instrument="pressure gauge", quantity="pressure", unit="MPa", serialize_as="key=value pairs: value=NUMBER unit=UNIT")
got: value=24 unit=MPa
